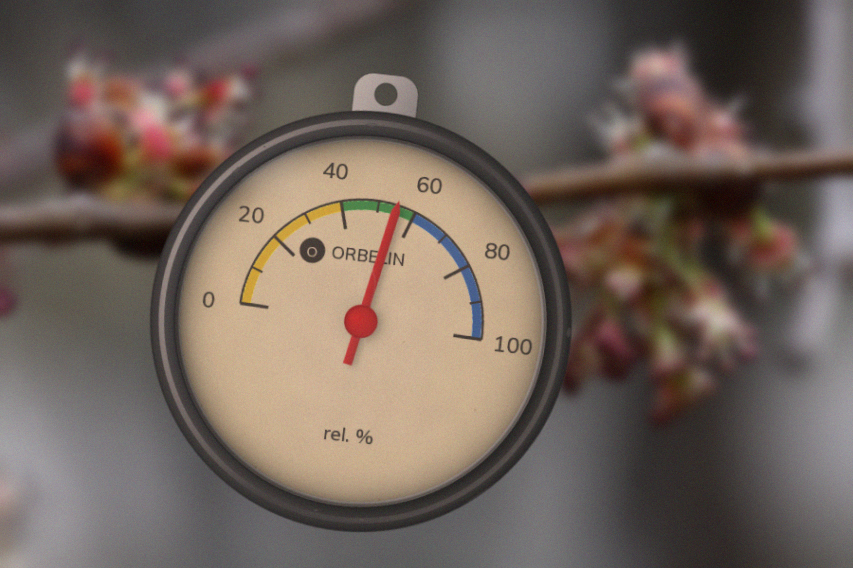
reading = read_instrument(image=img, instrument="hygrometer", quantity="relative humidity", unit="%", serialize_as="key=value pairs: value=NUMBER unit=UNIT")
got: value=55 unit=%
